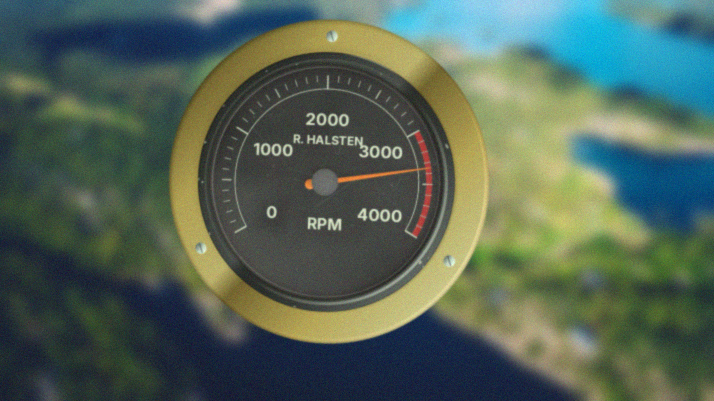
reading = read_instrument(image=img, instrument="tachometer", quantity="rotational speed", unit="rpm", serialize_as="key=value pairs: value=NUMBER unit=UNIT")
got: value=3350 unit=rpm
